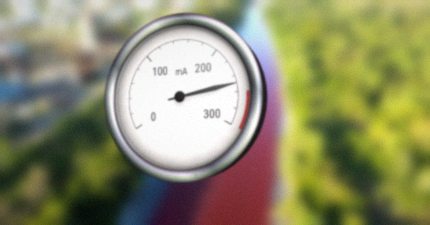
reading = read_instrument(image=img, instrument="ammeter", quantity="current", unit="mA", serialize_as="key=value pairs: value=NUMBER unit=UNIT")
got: value=250 unit=mA
